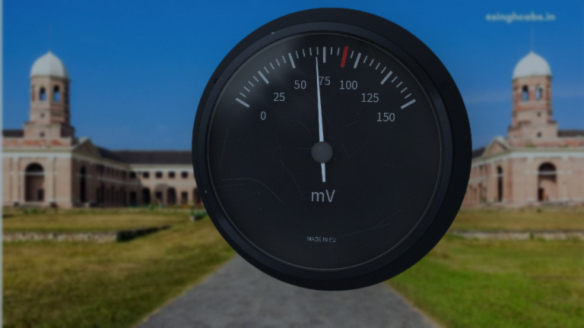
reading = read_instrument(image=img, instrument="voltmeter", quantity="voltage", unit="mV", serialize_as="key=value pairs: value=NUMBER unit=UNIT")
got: value=70 unit=mV
